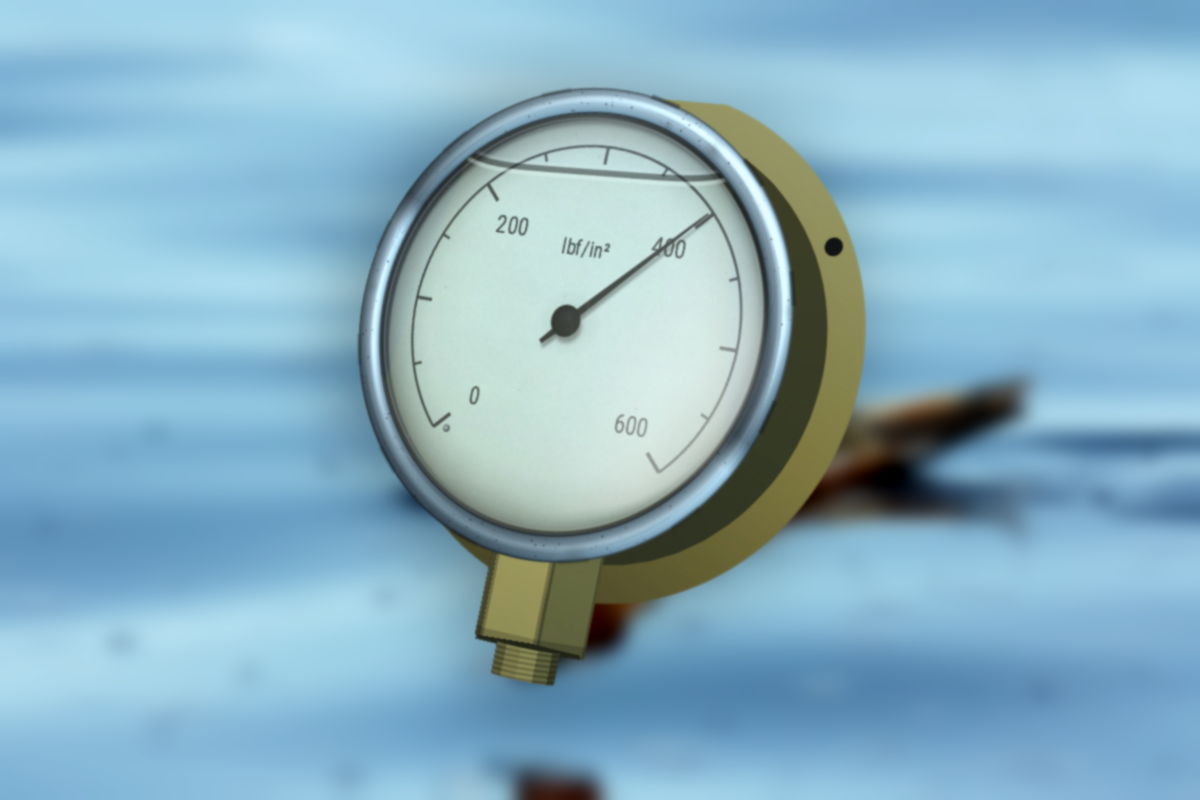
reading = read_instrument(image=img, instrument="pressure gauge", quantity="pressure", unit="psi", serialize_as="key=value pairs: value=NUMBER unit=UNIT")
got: value=400 unit=psi
